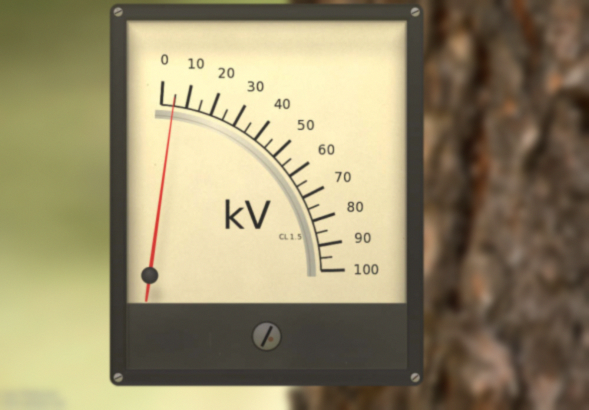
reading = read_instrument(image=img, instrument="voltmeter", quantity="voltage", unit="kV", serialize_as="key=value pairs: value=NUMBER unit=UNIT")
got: value=5 unit=kV
